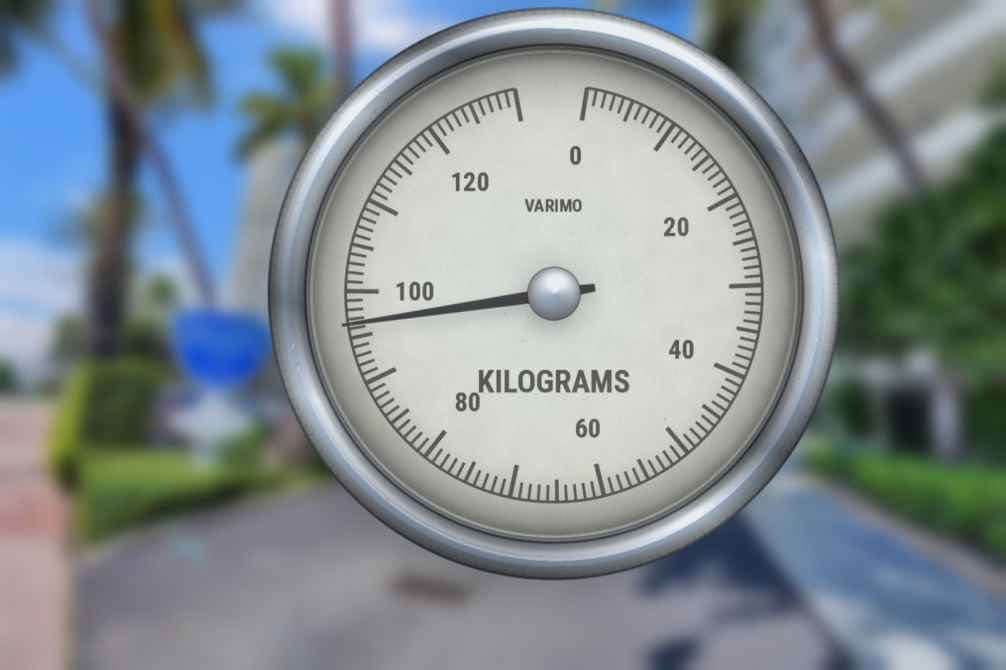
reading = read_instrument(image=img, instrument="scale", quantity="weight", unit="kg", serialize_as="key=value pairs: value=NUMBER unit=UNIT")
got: value=96.5 unit=kg
